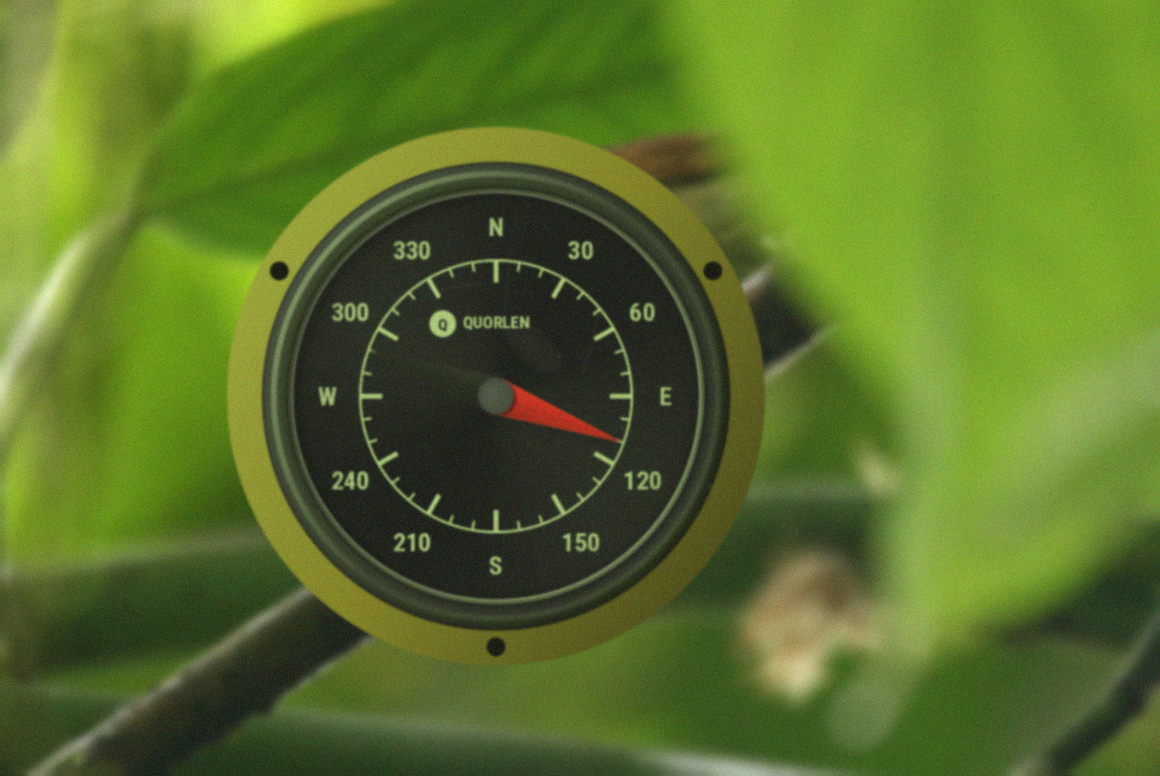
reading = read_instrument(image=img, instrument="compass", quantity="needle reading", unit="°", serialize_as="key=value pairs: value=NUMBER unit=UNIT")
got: value=110 unit=°
